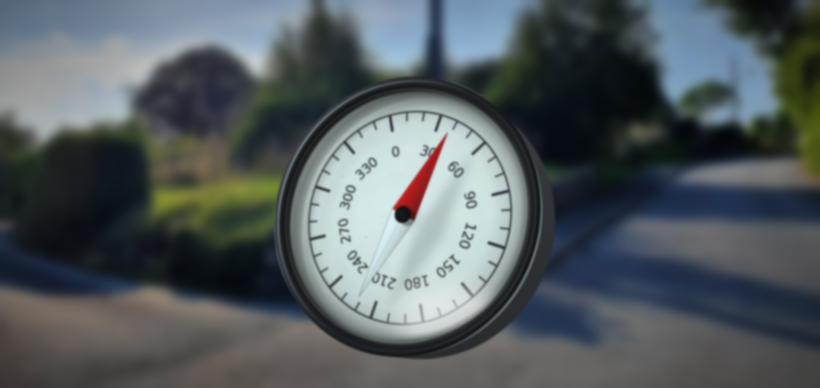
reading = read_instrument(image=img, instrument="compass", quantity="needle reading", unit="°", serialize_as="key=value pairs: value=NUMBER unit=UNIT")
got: value=40 unit=°
